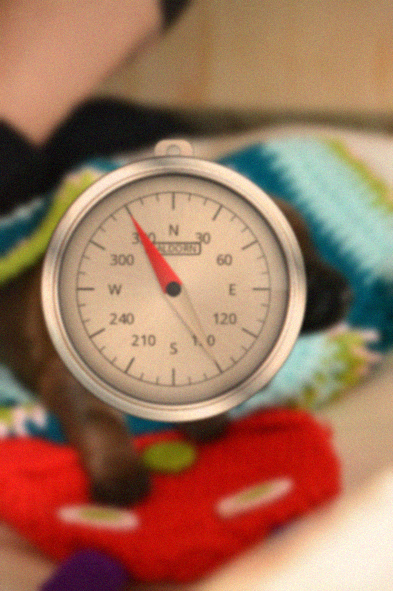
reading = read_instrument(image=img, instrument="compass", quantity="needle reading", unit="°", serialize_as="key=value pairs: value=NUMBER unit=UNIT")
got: value=330 unit=°
